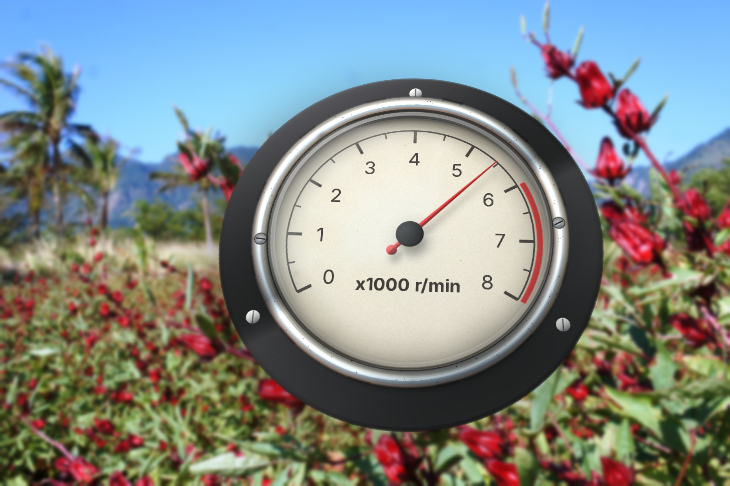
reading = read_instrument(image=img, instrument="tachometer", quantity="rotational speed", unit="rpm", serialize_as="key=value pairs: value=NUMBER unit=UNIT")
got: value=5500 unit=rpm
